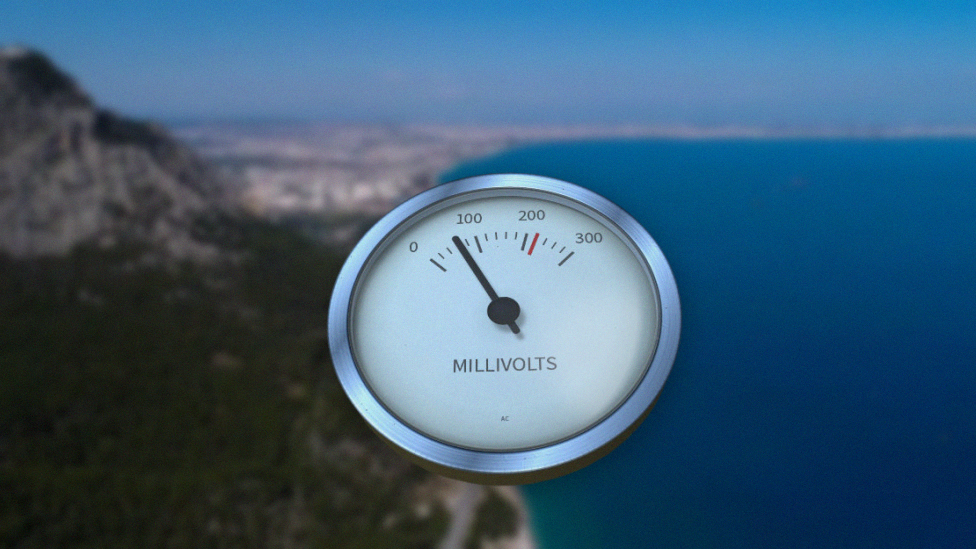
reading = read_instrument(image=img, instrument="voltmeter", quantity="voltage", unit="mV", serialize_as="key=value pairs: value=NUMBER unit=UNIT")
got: value=60 unit=mV
